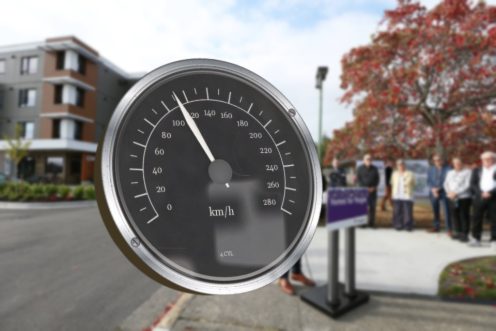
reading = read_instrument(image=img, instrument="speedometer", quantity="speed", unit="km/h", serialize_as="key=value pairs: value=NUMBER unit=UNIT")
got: value=110 unit=km/h
